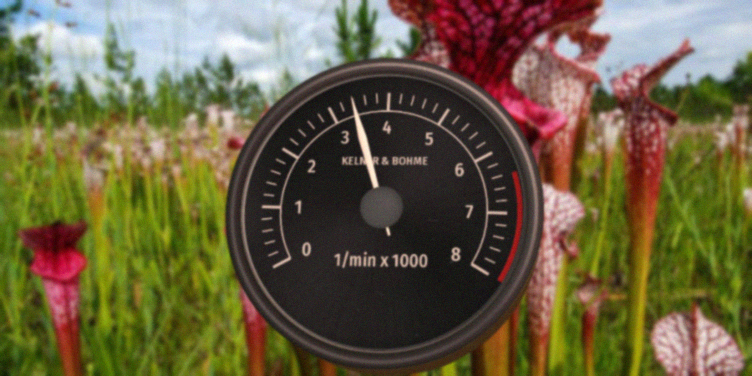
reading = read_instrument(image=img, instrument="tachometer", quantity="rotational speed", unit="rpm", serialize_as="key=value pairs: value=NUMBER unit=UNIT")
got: value=3400 unit=rpm
